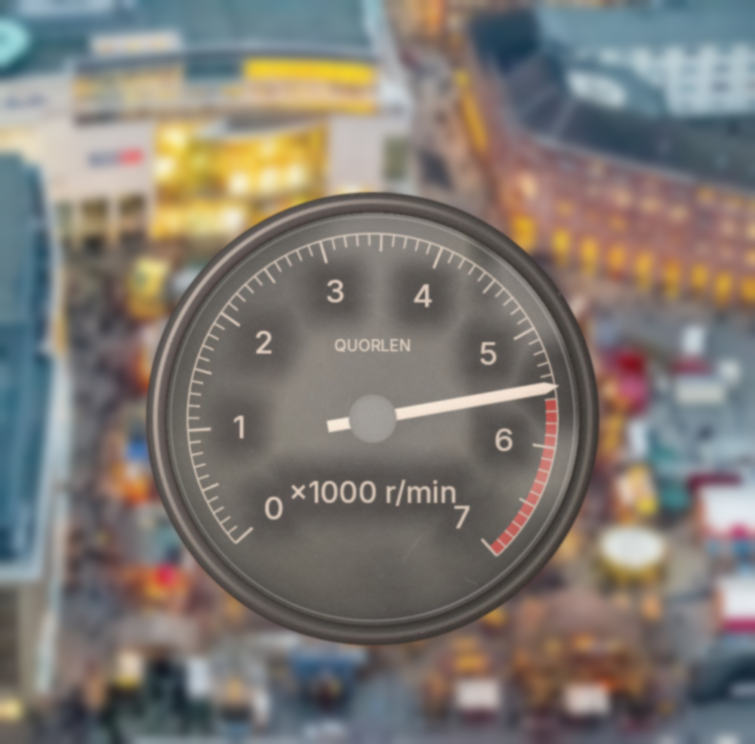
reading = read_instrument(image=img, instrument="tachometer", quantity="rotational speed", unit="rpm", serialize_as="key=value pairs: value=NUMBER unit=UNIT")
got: value=5500 unit=rpm
